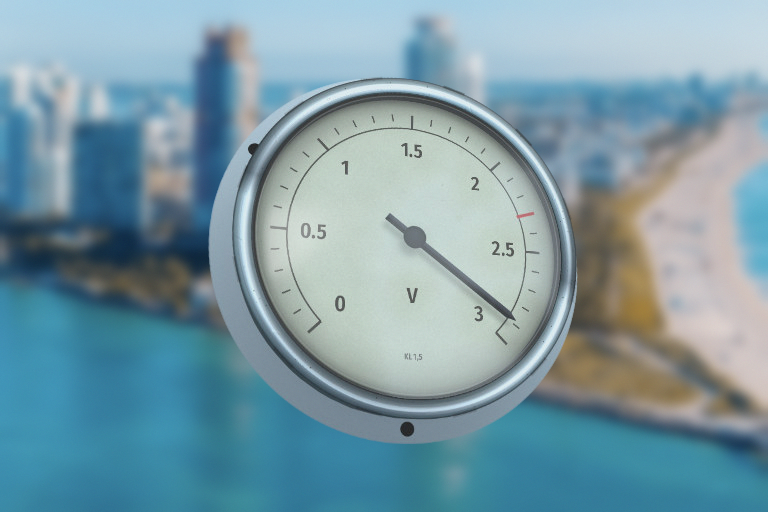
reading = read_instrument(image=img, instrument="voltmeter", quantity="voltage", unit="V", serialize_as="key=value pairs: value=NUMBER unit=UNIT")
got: value=2.9 unit=V
